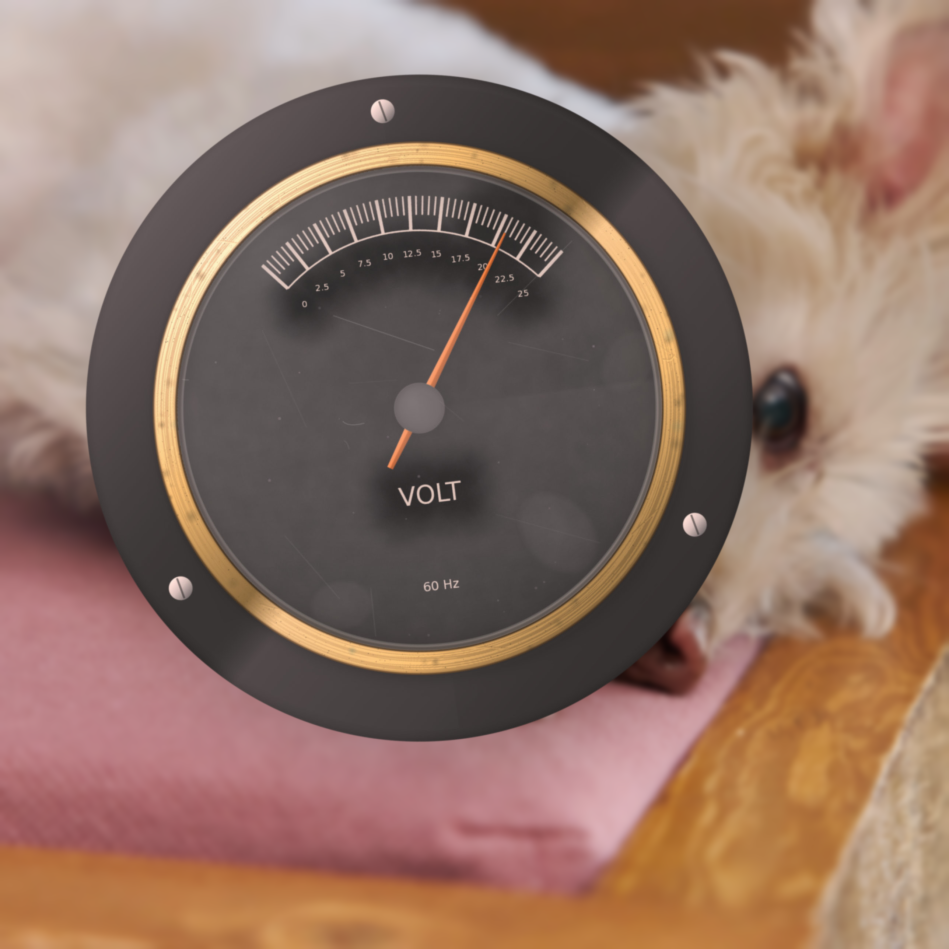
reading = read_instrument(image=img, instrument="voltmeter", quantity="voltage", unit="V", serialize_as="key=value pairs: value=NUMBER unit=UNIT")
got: value=20.5 unit=V
